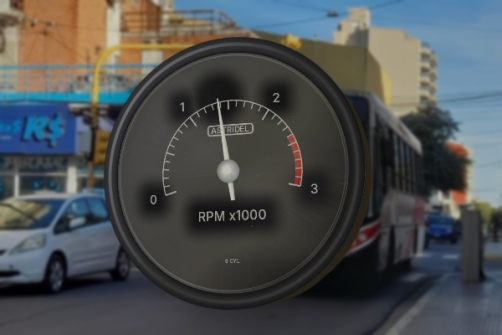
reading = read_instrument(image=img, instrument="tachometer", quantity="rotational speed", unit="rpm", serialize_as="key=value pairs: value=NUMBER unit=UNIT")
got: value=1400 unit=rpm
